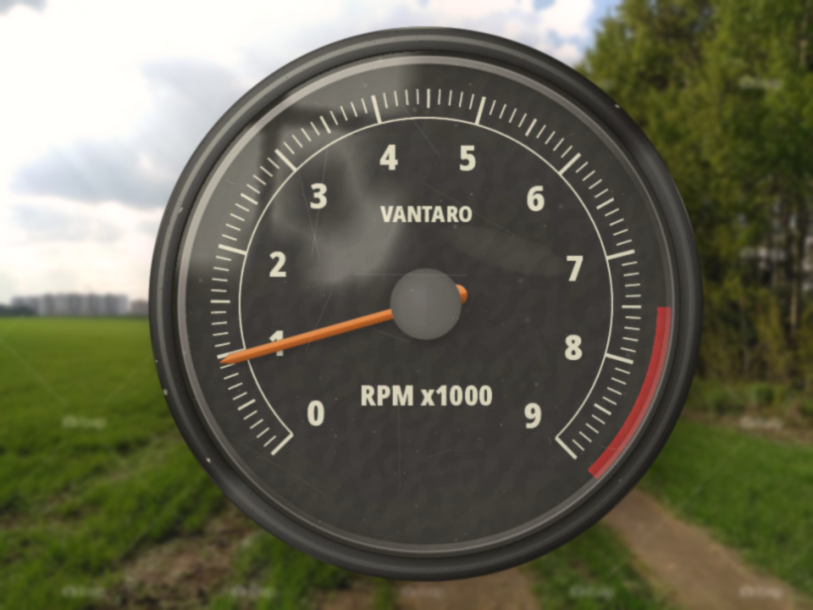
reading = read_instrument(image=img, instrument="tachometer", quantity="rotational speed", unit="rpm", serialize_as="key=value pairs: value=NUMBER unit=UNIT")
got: value=950 unit=rpm
